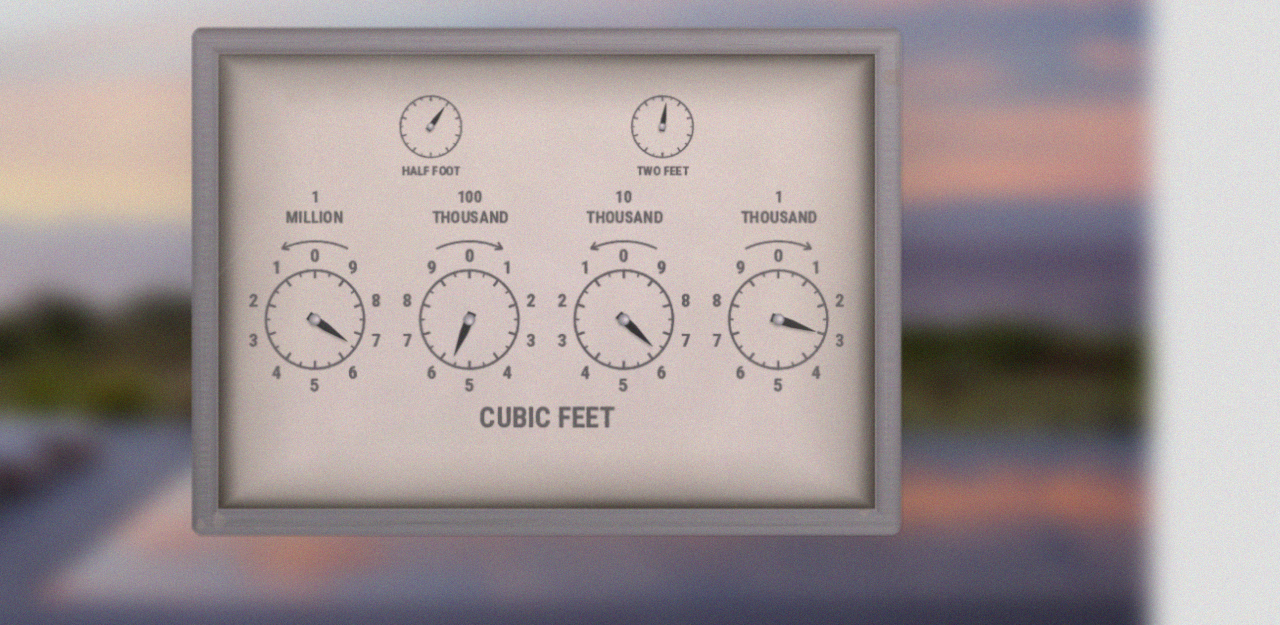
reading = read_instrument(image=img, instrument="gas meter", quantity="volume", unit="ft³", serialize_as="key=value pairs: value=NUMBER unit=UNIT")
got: value=656300 unit=ft³
